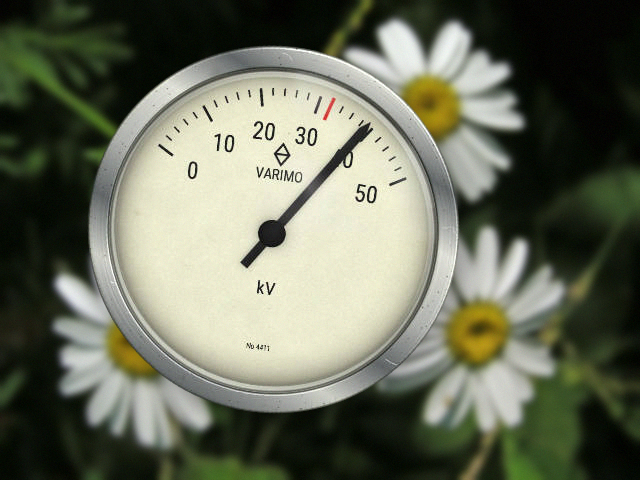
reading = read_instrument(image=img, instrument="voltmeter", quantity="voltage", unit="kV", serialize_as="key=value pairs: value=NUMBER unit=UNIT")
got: value=39 unit=kV
